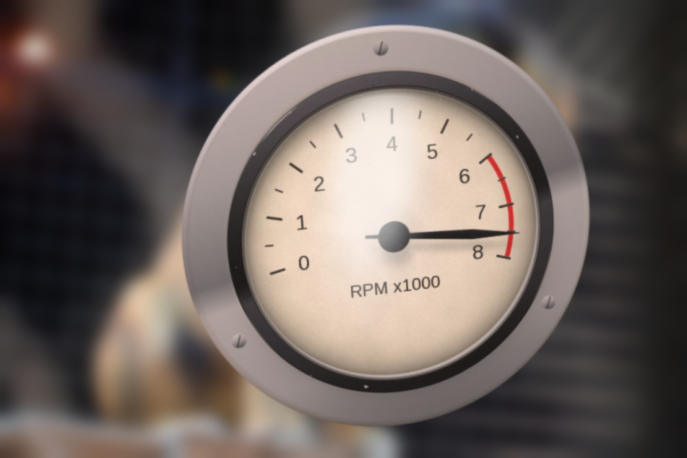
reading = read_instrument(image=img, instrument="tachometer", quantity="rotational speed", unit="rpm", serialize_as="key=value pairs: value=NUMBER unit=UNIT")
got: value=7500 unit=rpm
